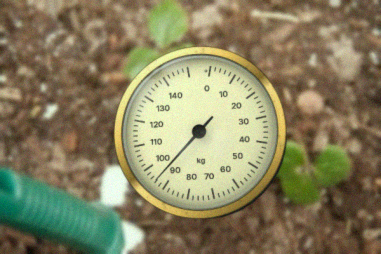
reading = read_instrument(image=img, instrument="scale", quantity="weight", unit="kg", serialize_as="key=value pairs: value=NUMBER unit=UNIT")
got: value=94 unit=kg
